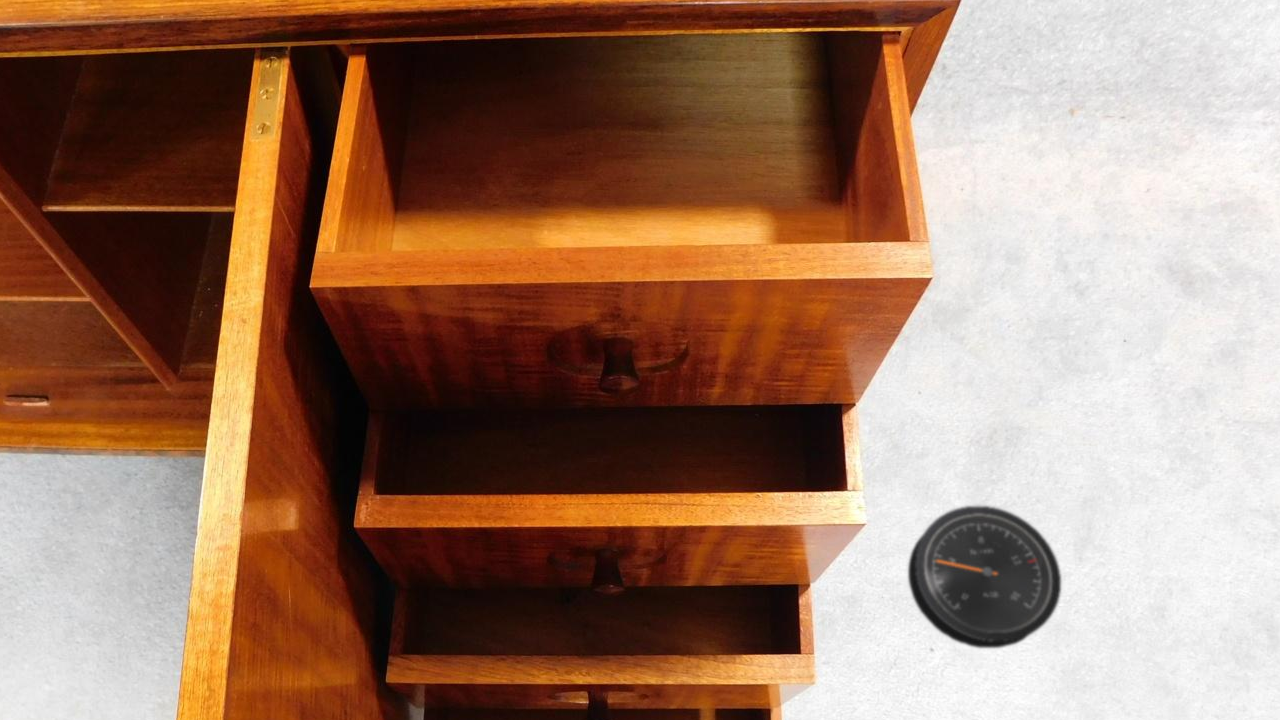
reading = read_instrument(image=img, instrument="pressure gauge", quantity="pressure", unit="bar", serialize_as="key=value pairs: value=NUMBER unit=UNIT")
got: value=3.5 unit=bar
